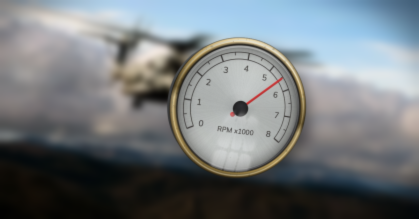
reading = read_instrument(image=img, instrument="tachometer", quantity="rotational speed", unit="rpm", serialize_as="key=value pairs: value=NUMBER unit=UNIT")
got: value=5500 unit=rpm
